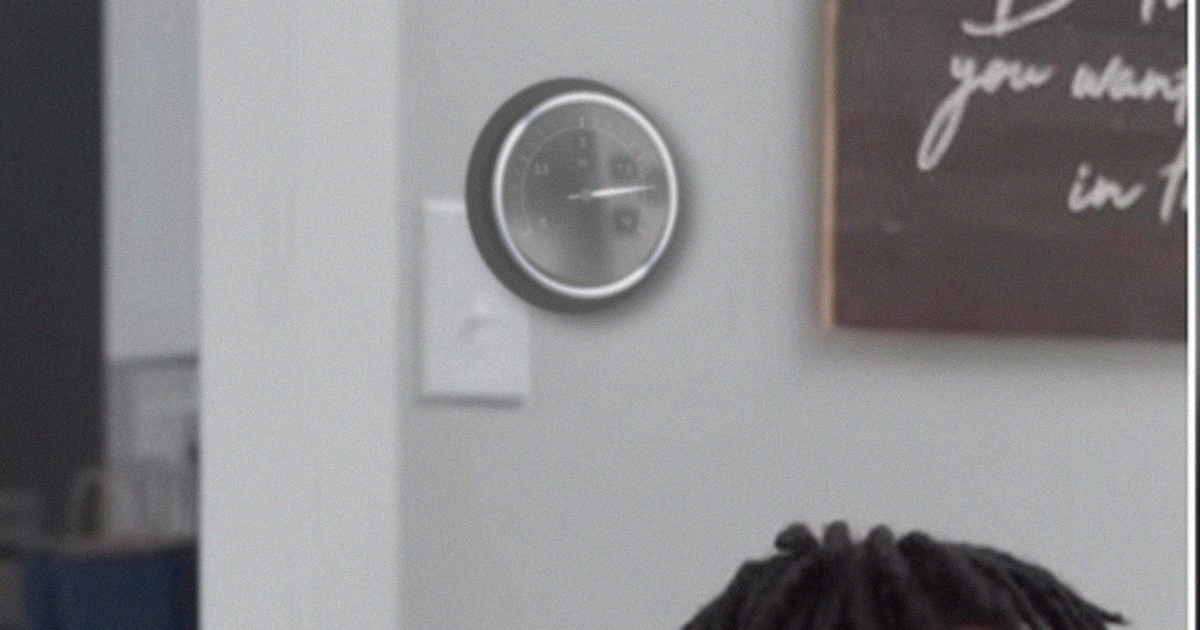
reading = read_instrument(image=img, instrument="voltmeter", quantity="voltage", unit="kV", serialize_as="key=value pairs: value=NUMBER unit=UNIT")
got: value=8.5 unit=kV
